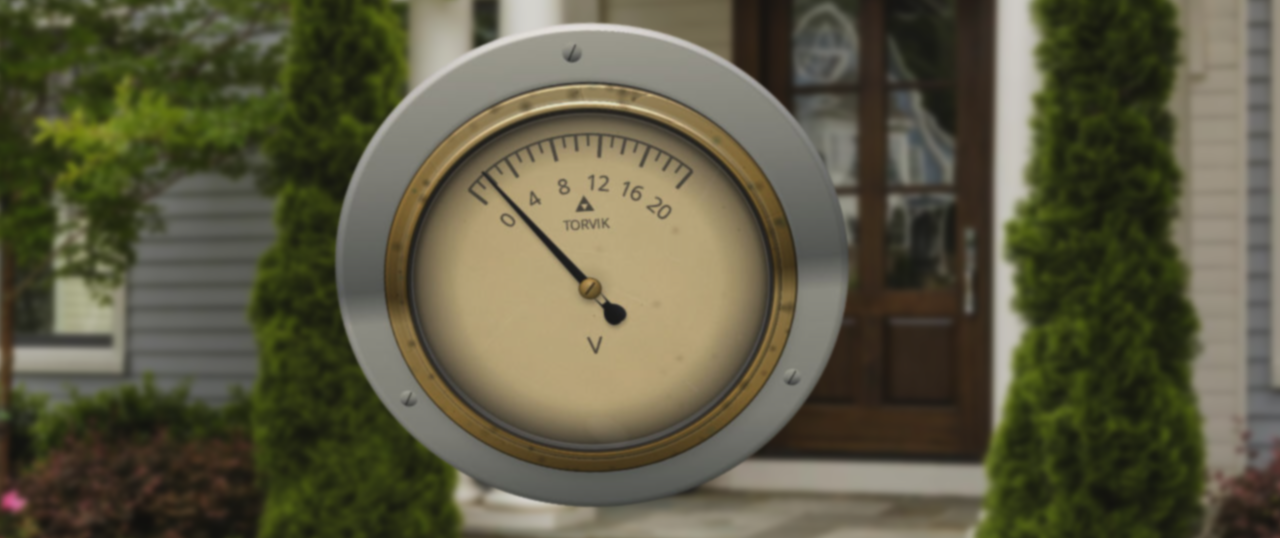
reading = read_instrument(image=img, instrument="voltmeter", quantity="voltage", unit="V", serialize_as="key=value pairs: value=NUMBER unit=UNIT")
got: value=2 unit=V
